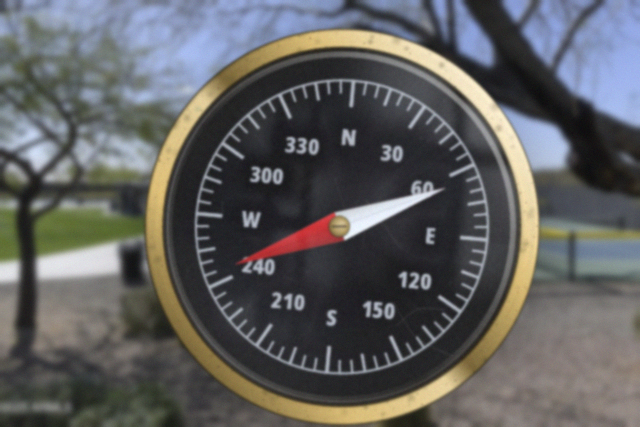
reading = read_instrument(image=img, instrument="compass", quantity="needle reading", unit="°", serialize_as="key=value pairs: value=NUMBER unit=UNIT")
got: value=245 unit=°
